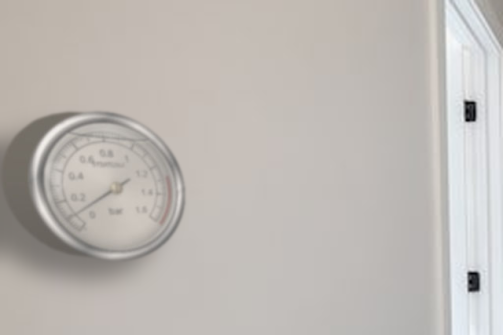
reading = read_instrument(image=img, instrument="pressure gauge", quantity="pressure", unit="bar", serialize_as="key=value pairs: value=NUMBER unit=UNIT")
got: value=0.1 unit=bar
